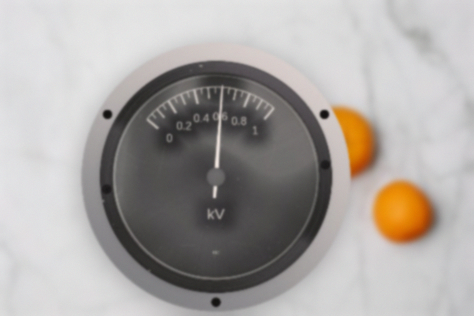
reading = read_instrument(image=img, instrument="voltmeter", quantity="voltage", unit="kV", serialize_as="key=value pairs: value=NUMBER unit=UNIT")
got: value=0.6 unit=kV
